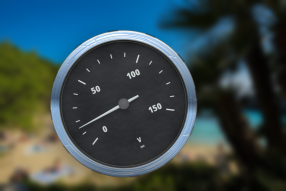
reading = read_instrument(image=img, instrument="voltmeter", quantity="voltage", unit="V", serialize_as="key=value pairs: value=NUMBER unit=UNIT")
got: value=15 unit=V
